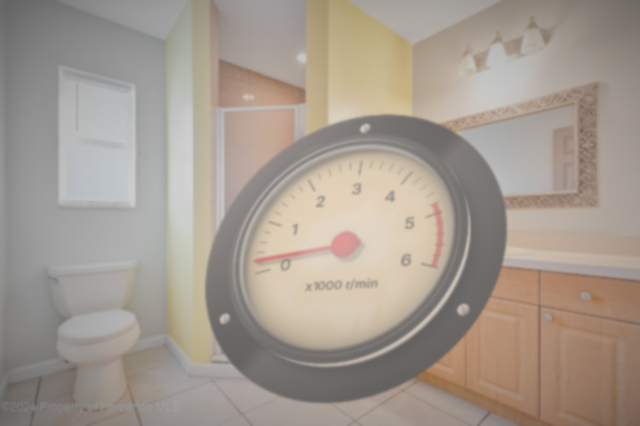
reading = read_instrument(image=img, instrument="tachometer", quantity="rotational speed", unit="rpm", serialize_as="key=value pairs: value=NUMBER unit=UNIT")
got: value=200 unit=rpm
